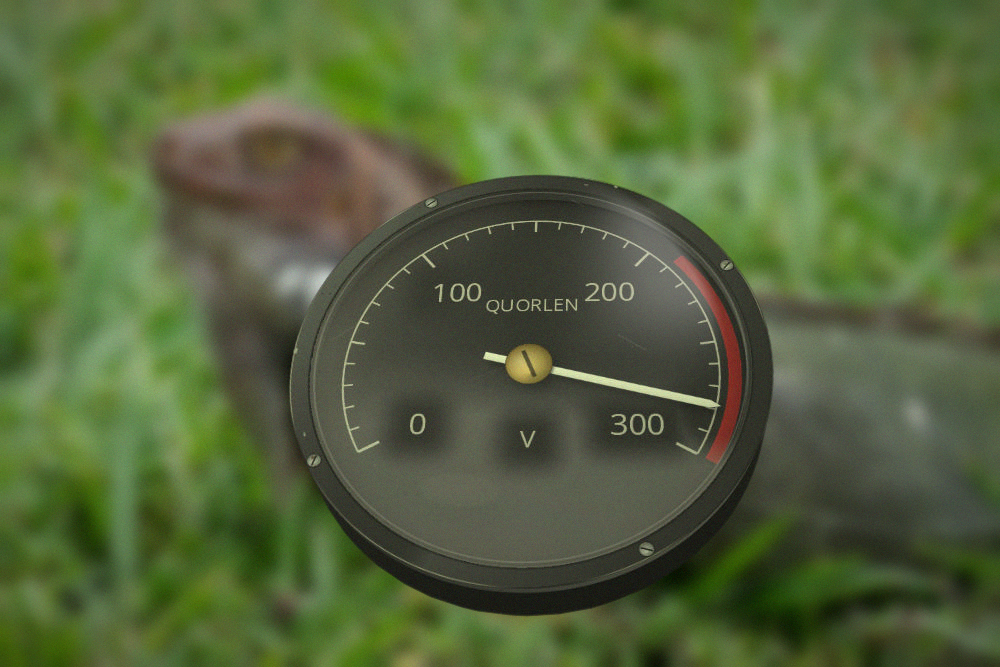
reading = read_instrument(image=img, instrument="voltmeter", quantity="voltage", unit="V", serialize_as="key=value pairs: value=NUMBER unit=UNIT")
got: value=280 unit=V
